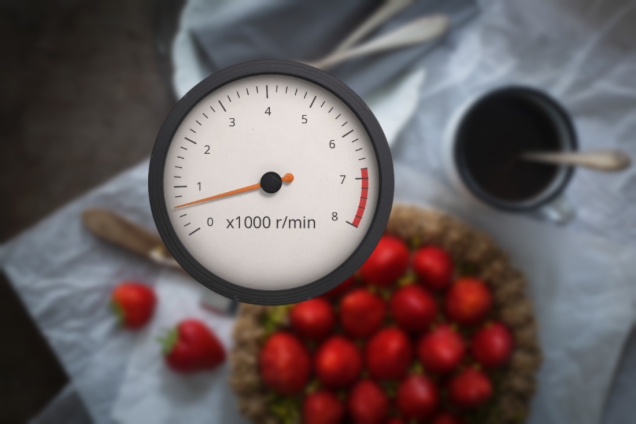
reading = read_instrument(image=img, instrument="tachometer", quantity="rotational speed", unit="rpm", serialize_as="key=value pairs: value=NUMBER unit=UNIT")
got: value=600 unit=rpm
